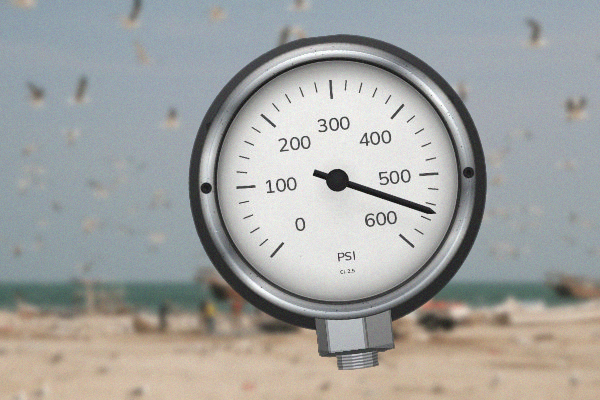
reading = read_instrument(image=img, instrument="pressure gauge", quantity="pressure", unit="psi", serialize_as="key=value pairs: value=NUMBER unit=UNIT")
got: value=550 unit=psi
